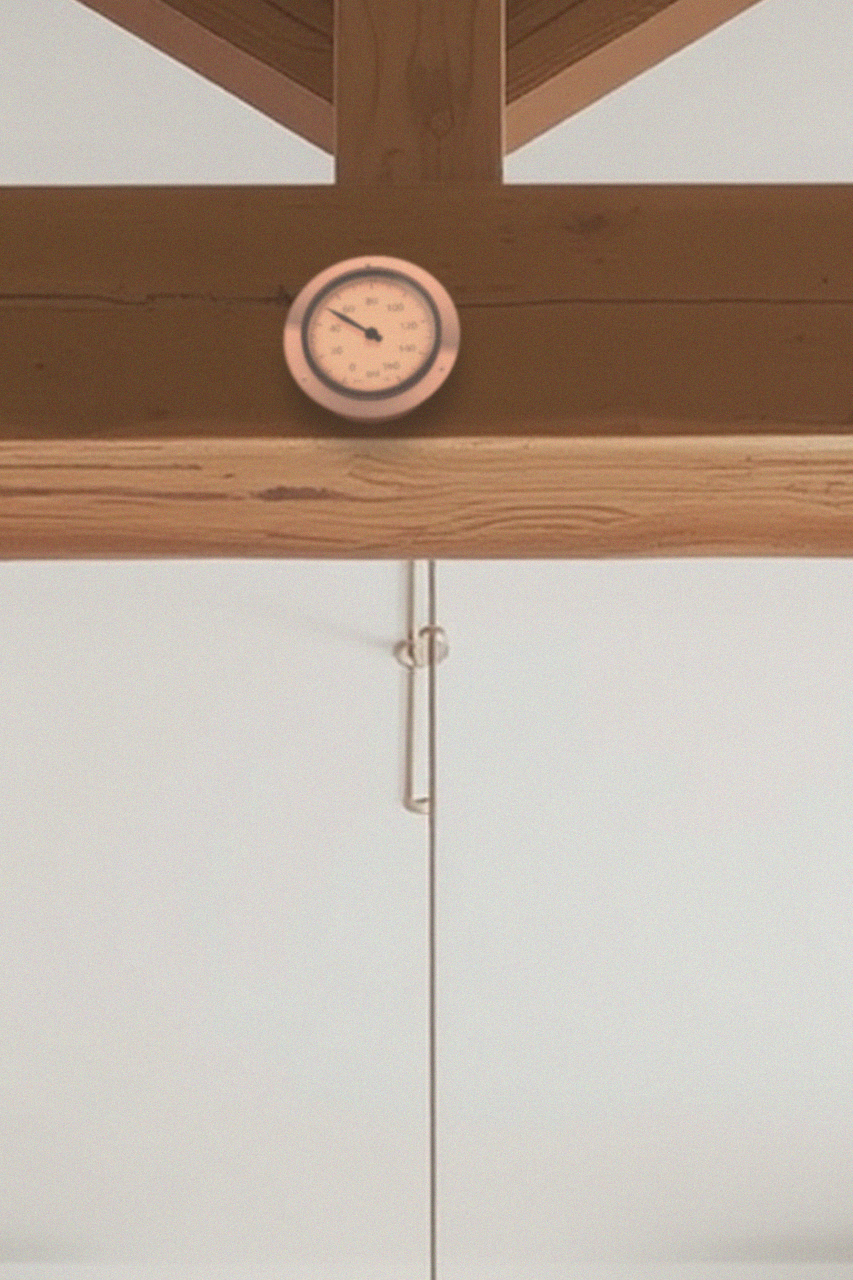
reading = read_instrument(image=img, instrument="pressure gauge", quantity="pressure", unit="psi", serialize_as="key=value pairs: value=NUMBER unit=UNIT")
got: value=50 unit=psi
